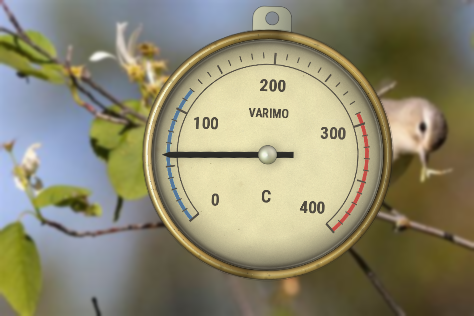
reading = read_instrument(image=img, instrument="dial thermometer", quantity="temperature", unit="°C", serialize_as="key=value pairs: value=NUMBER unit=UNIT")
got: value=60 unit=°C
